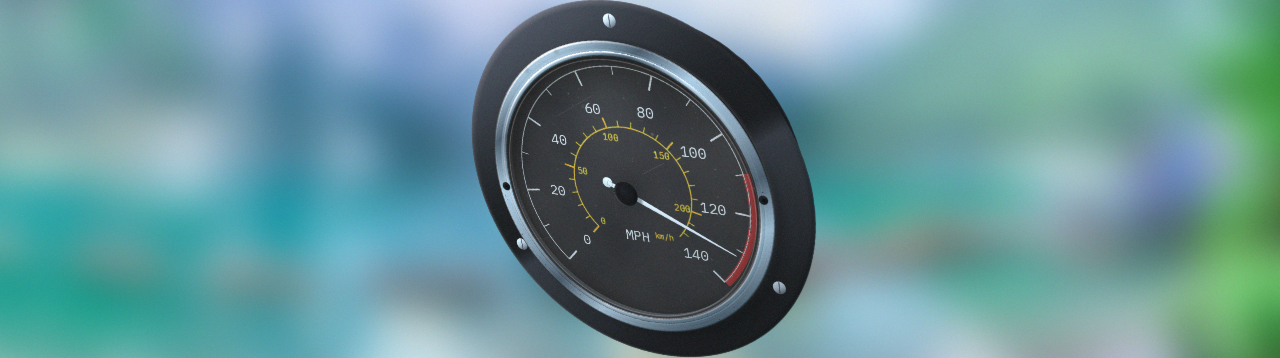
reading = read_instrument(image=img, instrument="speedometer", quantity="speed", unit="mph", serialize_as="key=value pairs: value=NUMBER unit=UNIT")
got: value=130 unit=mph
